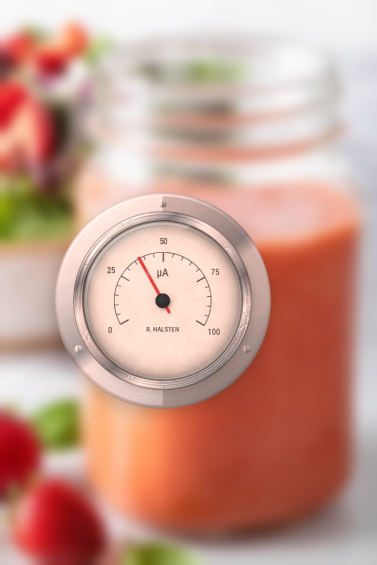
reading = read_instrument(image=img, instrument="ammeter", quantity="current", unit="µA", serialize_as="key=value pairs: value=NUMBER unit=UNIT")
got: value=37.5 unit=µA
